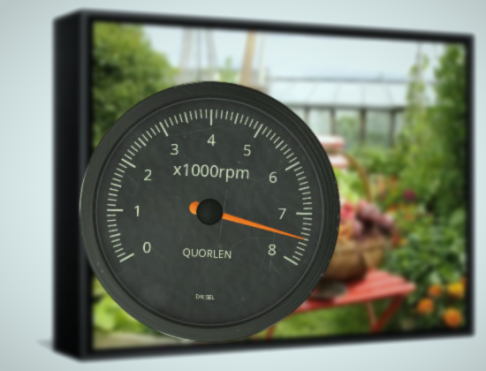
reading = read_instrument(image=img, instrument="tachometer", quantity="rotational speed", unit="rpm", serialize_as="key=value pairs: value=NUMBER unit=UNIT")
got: value=7500 unit=rpm
